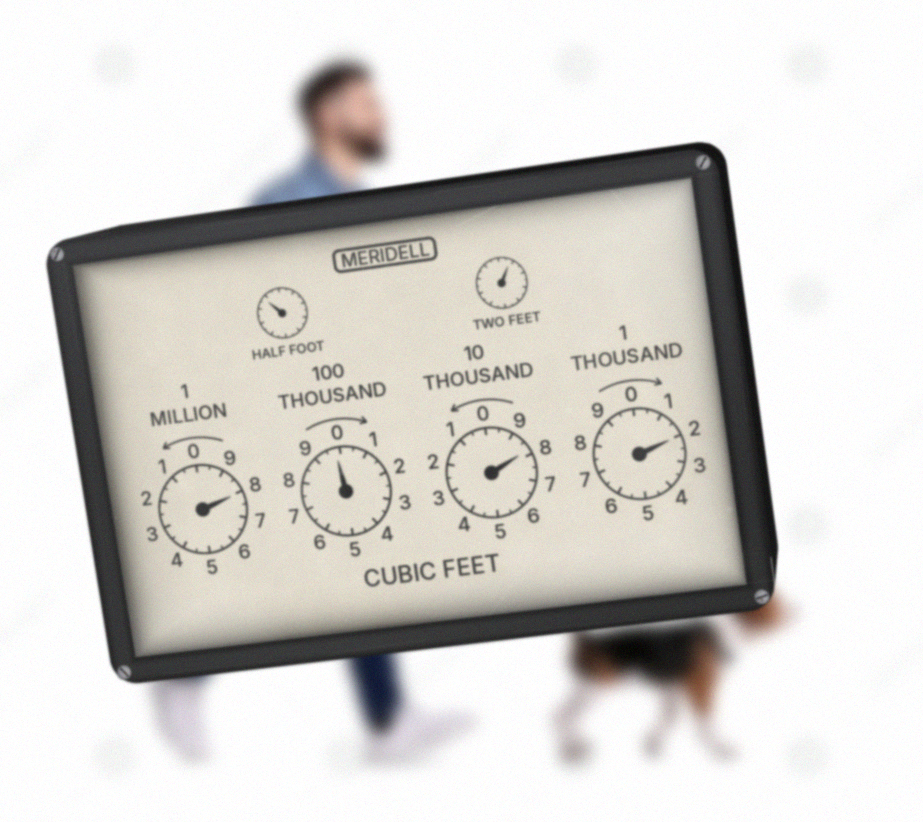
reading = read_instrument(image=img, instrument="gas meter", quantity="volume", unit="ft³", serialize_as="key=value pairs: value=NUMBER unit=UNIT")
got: value=798200 unit=ft³
